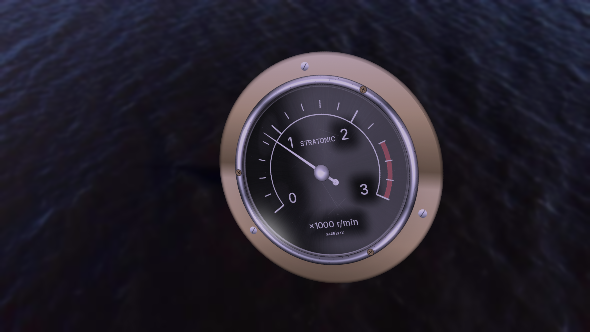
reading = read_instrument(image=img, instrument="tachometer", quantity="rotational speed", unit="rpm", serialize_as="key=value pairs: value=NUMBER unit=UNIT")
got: value=900 unit=rpm
